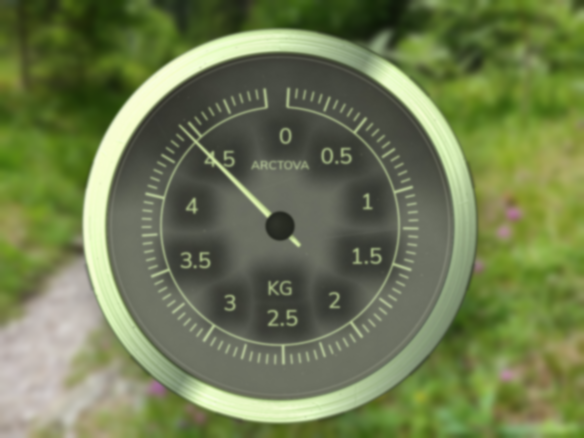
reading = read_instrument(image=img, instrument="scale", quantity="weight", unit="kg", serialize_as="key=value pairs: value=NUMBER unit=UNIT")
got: value=4.45 unit=kg
